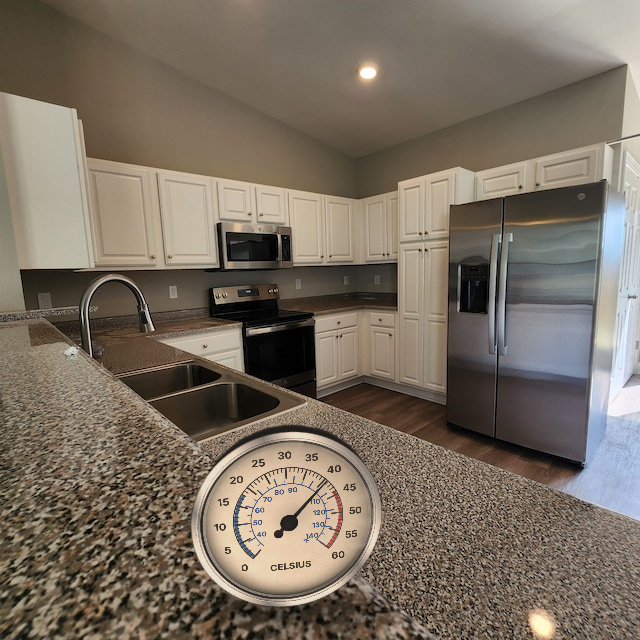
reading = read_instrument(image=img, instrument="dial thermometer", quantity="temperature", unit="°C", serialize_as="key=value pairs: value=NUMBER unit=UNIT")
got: value=40 unit=°C
